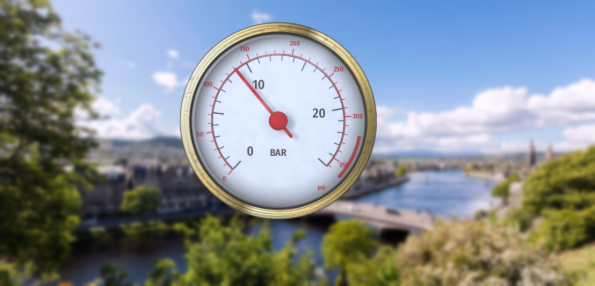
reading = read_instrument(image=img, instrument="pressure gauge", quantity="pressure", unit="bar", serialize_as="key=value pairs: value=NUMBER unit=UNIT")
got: value=9 unit=bar
